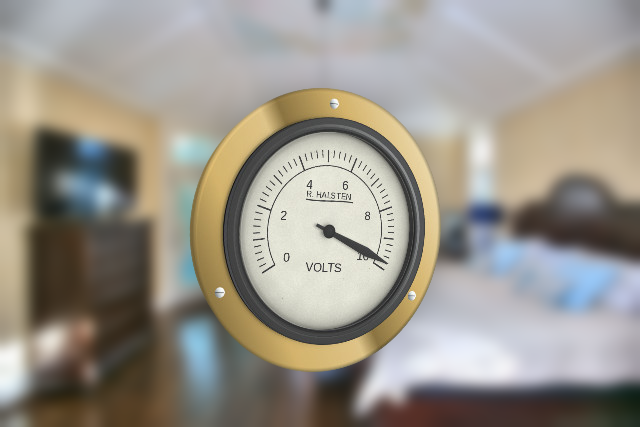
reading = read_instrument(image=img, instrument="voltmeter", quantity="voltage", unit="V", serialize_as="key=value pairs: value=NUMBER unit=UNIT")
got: value=9.8 unit=V
